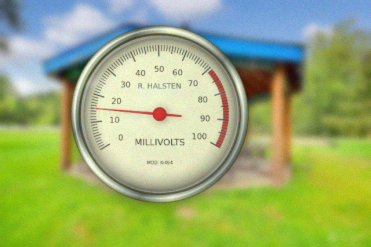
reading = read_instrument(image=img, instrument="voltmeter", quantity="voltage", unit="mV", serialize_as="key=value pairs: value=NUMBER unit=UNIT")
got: value=15 unit=mV
